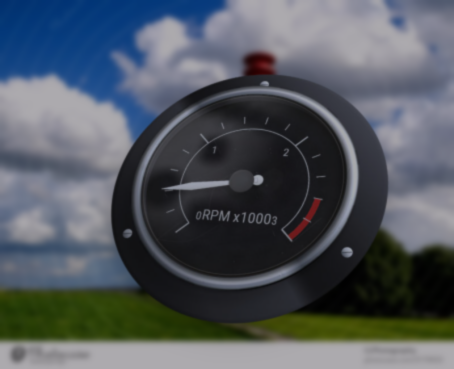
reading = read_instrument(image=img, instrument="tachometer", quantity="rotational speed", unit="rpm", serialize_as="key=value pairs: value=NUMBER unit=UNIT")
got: value=400 unit=rpm
